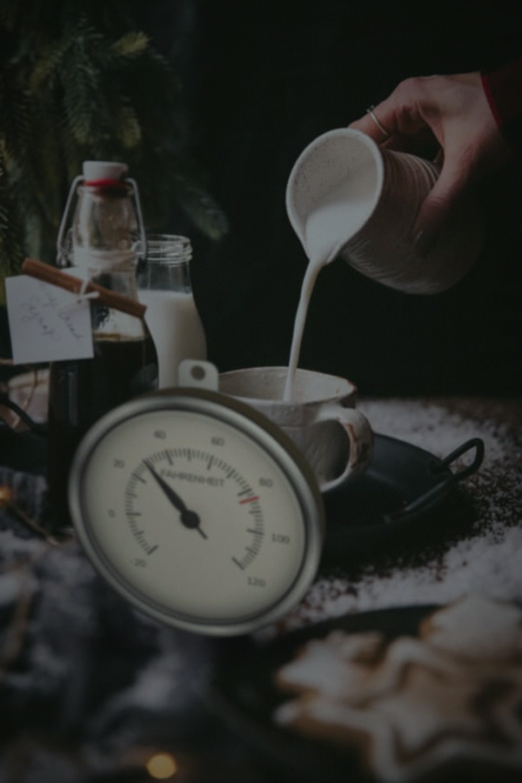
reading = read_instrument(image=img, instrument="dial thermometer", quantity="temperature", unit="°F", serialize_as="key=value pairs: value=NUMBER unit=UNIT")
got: value=30 unit=°F
